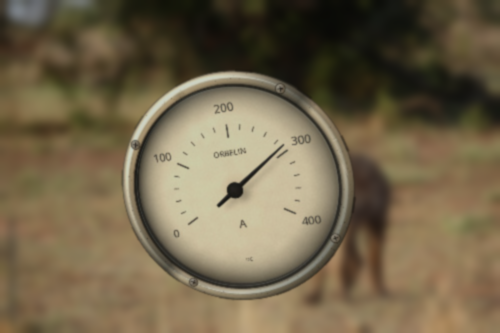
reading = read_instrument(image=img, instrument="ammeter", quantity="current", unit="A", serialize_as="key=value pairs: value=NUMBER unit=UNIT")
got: value=290 unit=A
